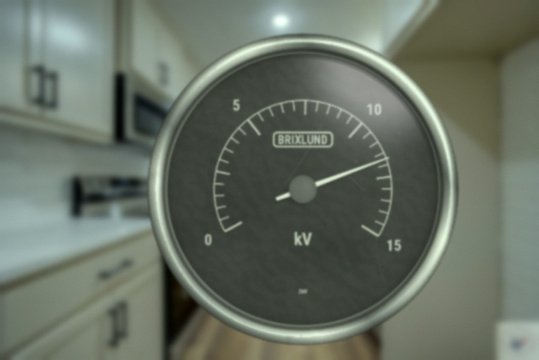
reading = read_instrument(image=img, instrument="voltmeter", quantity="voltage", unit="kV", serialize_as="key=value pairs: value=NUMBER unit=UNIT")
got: value=11.75 unit=kV
